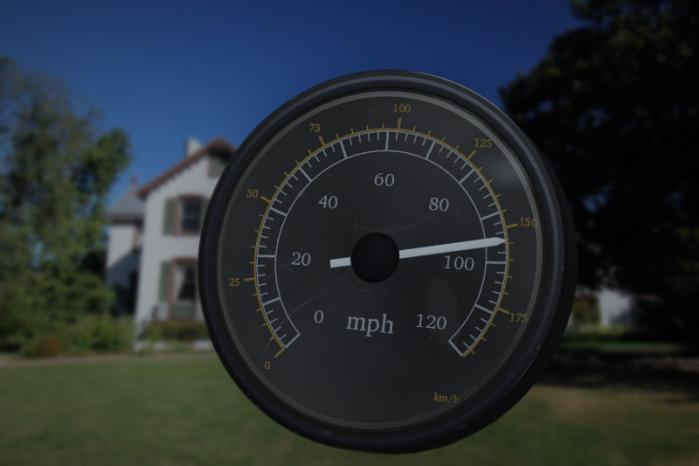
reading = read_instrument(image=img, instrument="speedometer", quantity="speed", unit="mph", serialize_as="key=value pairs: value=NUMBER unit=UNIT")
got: value=96 unit=mph
